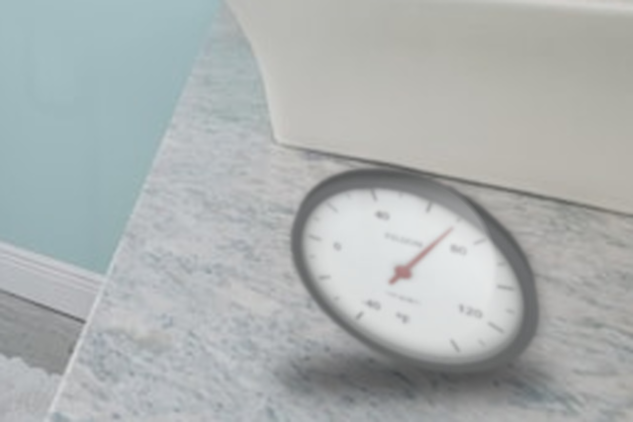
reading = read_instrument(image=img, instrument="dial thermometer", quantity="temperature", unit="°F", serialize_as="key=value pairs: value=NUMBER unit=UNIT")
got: value=70 unit=°F
